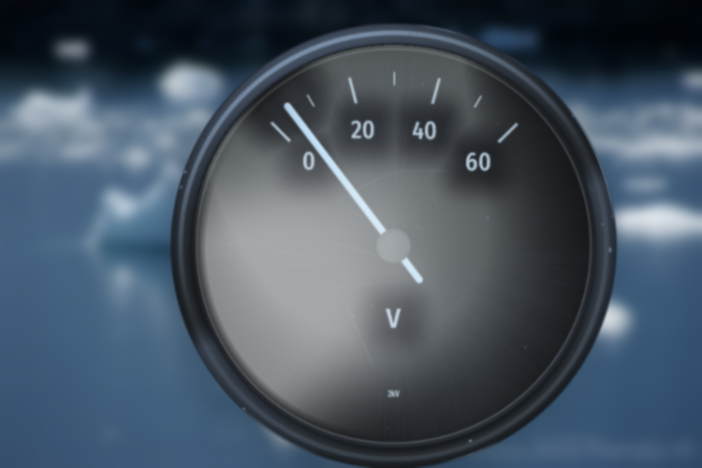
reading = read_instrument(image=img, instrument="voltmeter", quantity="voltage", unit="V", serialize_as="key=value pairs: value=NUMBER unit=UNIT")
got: value=5 unit=V
